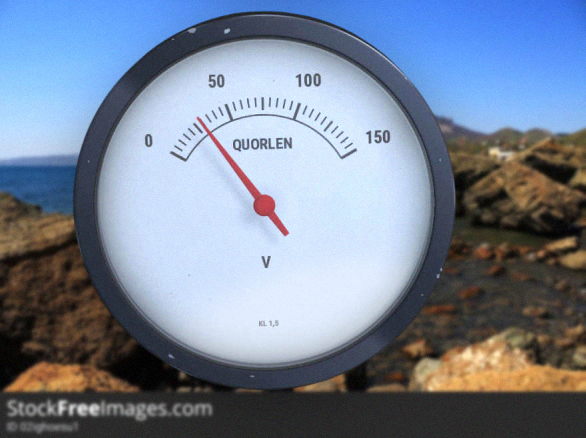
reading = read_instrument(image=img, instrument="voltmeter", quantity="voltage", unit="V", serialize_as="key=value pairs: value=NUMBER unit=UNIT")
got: value=30 unit=V
